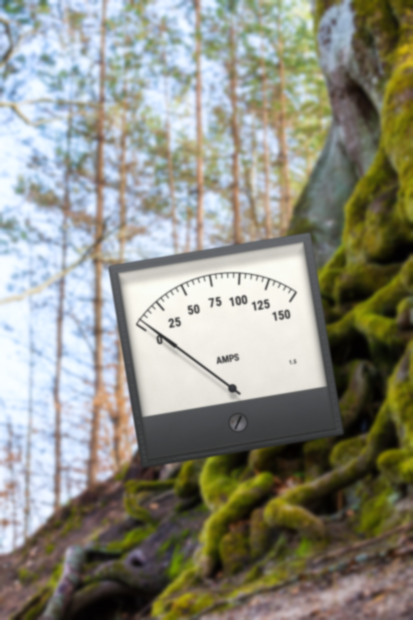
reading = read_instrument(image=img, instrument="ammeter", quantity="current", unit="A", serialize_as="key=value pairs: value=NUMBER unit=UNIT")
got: value=5 unit=A
